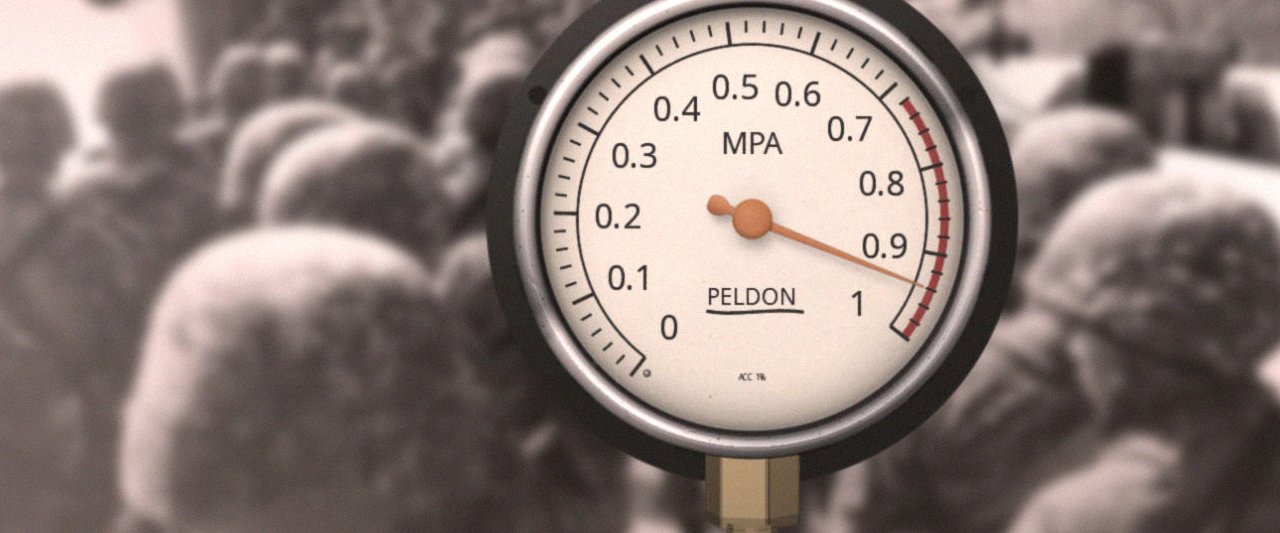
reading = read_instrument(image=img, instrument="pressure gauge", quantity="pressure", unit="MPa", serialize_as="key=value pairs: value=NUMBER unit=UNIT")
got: value=0.94 unit=MPa
